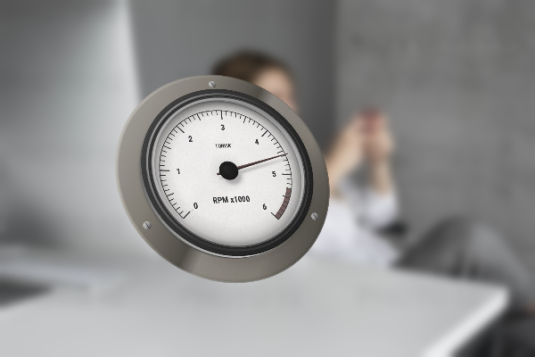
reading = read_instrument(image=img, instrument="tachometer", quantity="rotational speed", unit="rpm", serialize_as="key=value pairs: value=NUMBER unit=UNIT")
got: value=4600 unit=rpm
